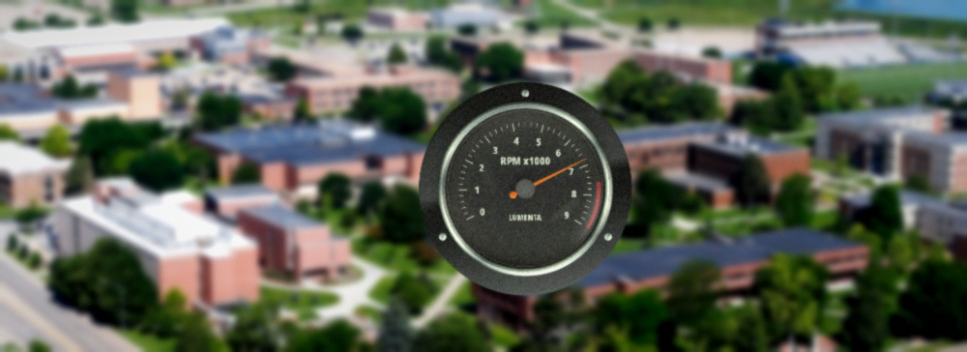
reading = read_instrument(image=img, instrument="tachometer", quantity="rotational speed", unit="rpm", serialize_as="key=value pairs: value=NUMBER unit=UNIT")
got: value=6800 unit=rpm
